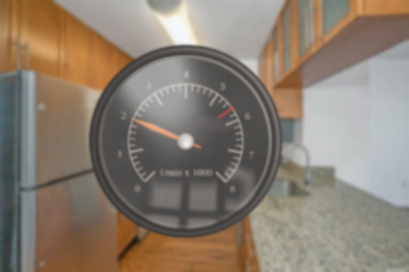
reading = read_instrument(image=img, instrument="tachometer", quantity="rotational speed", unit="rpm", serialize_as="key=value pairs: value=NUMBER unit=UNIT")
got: value=2000 unit=rpm
